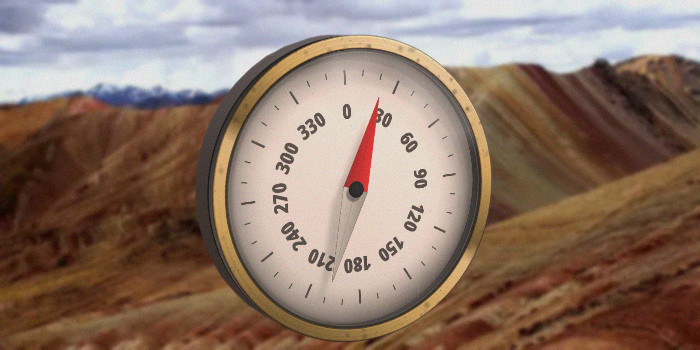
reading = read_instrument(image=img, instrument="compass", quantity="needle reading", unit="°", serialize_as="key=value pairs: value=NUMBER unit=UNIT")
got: value=20 unit=°
